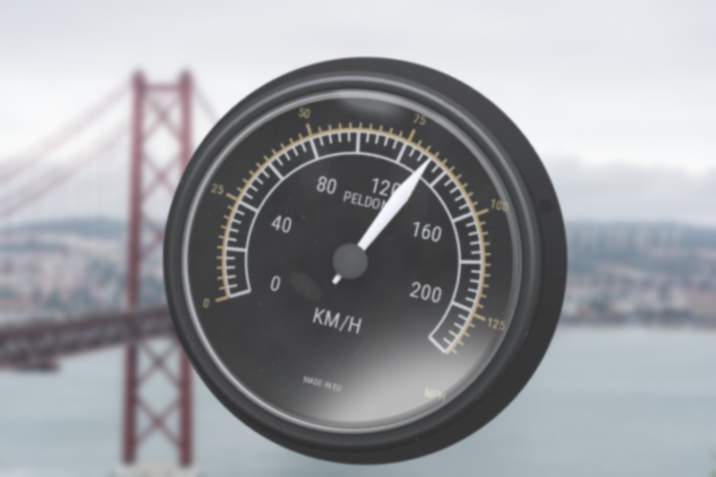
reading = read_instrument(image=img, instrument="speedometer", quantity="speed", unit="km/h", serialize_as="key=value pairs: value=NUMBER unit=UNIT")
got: value=132 unit=km/h
